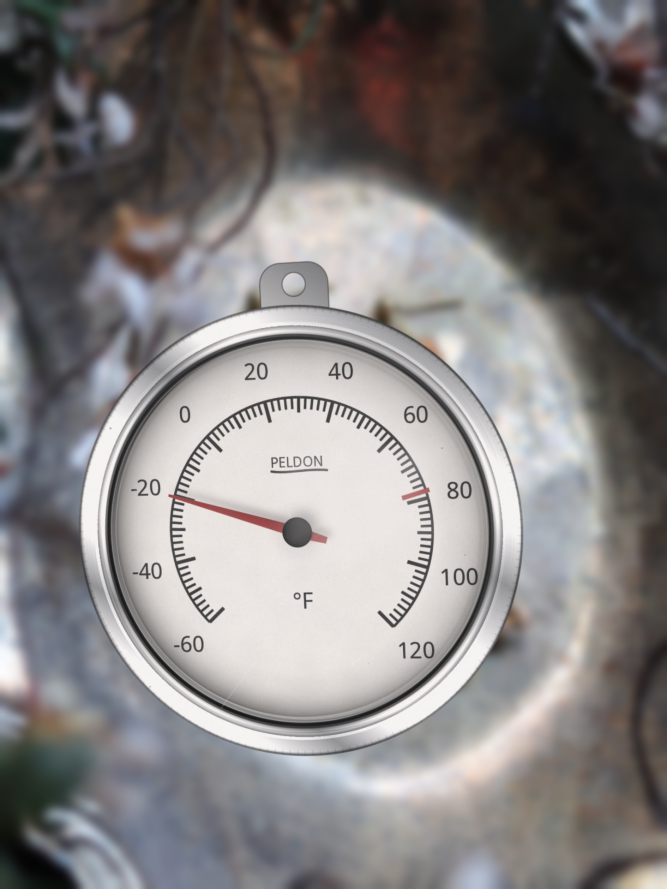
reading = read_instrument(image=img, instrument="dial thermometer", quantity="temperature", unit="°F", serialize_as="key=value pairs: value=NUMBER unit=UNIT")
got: value=-20 unit=°F
